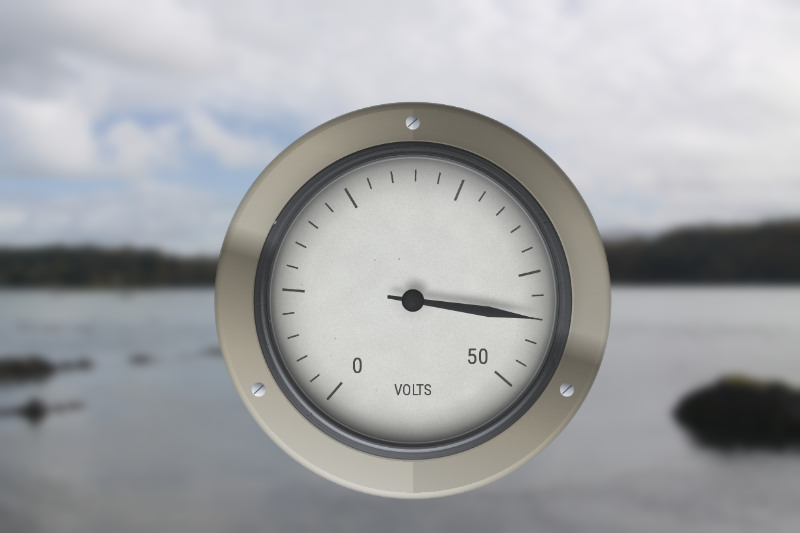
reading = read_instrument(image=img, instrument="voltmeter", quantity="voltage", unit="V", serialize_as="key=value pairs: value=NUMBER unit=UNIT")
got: value=44 unit=V
